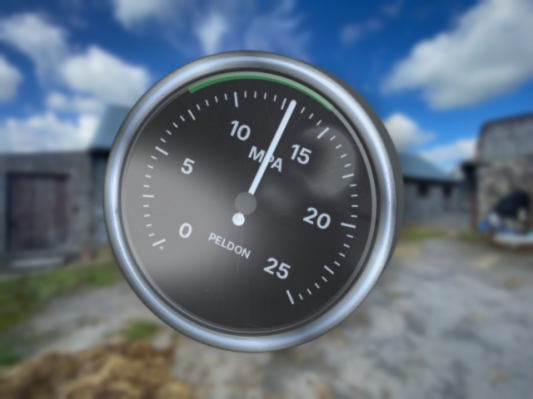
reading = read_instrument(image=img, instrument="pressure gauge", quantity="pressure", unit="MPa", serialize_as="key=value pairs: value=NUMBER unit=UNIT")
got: value=13 unit=MPa
